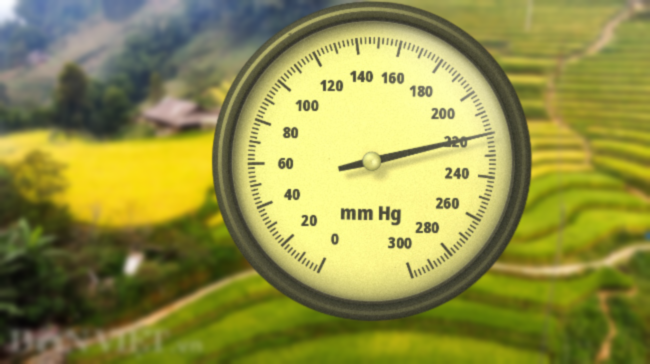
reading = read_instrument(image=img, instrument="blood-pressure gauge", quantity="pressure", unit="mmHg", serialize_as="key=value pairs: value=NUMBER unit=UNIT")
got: value=220 unit=mmHg
